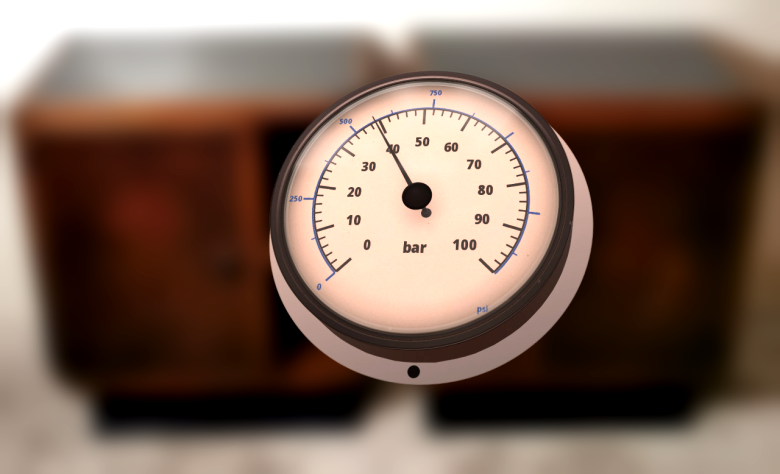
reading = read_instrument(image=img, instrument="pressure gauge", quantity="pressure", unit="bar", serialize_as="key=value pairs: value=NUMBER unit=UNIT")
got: value=39 unit=bar
